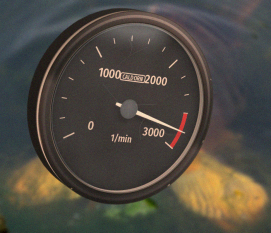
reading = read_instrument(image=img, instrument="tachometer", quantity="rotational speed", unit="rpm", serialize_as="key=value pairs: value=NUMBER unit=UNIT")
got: value=2800 unit=rpm
